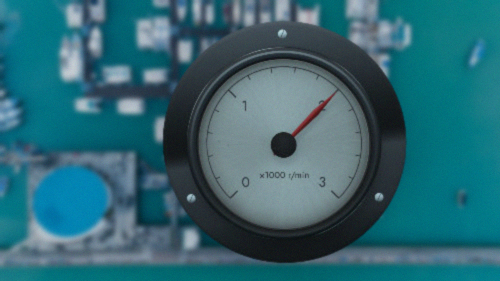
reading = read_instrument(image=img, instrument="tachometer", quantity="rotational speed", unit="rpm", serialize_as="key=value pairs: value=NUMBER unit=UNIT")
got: value=2000 unit=rpm
